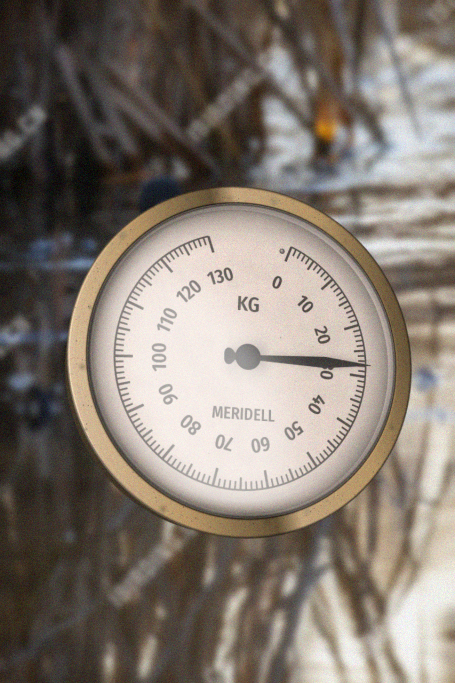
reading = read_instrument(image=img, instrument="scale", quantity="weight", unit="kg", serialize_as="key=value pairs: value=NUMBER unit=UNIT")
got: value=28 unit=kg
